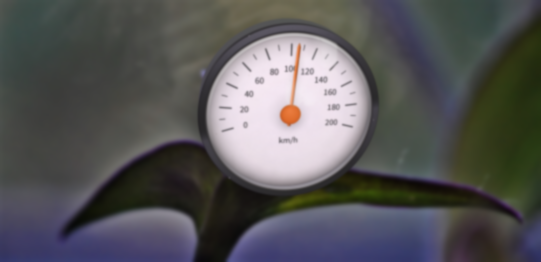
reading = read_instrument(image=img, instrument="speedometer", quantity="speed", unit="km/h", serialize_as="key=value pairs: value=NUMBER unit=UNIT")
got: value=105 unit=km/h
